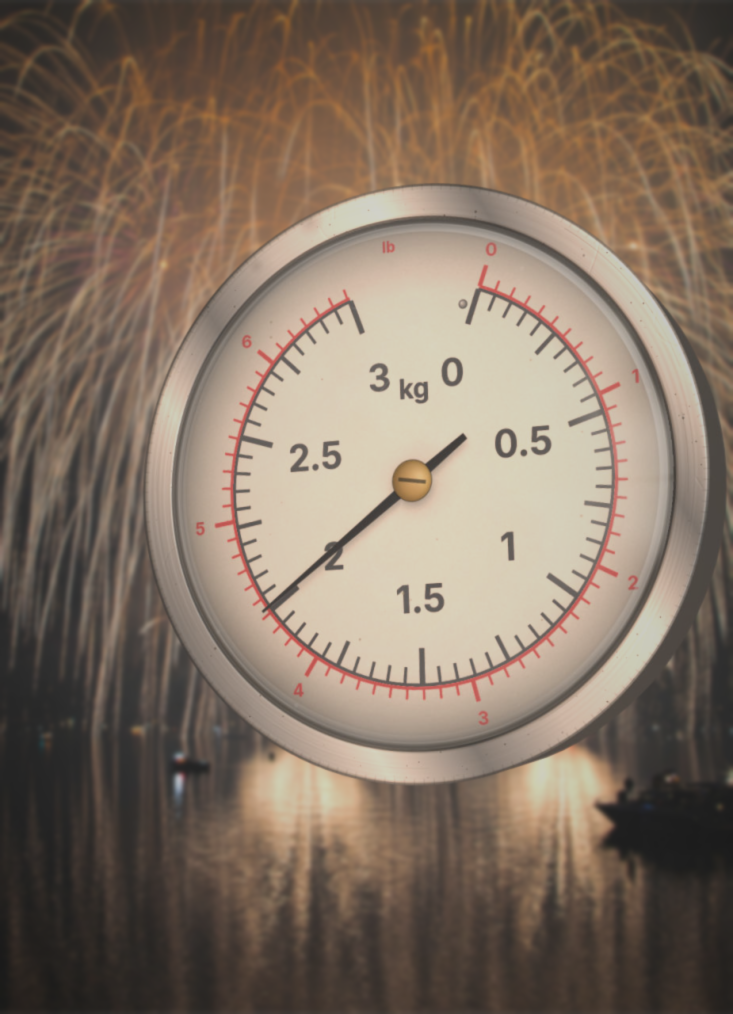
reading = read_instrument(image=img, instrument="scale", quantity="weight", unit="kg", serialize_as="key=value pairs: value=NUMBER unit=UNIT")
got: value=2 unit=kg
